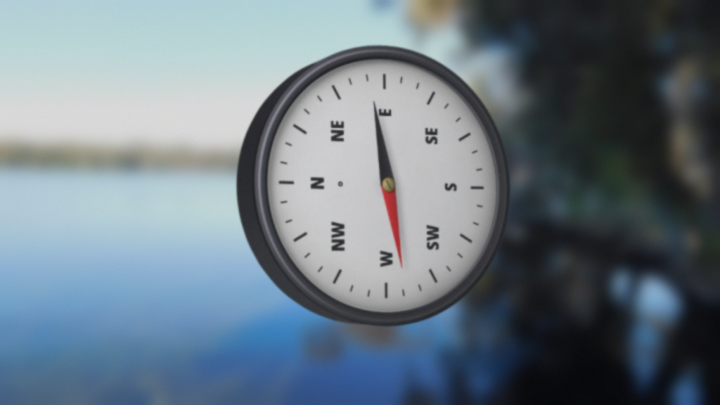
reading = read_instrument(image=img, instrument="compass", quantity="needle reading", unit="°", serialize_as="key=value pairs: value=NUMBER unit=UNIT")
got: value=260 unit=°
